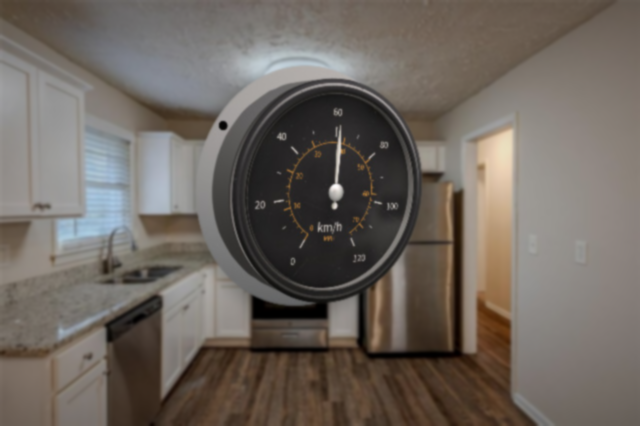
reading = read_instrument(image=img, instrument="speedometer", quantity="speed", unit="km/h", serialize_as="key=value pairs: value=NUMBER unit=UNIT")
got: value=60 unit=km/h
